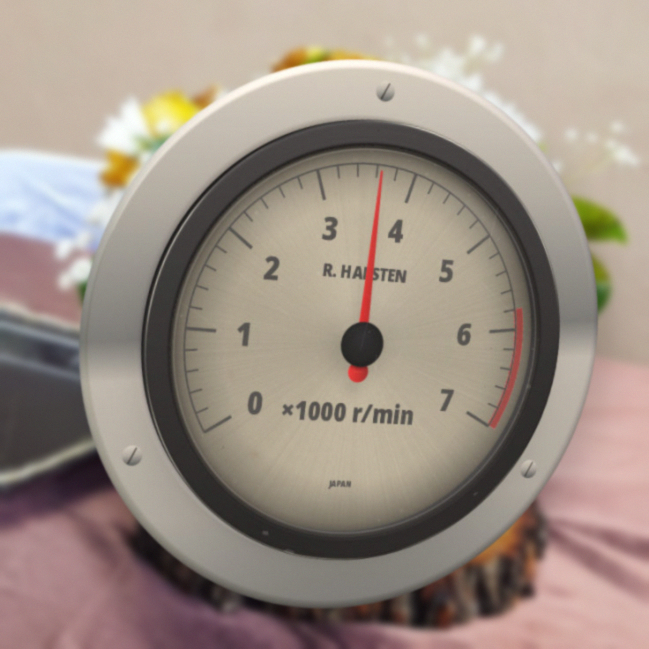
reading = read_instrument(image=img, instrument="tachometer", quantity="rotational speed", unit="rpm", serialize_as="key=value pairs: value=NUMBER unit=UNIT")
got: value=3600 unit=rpm
